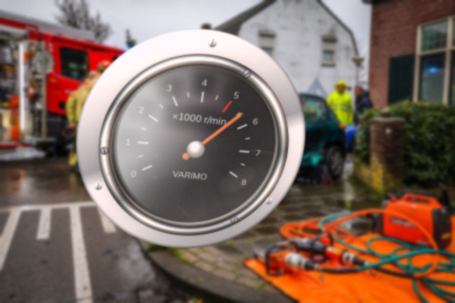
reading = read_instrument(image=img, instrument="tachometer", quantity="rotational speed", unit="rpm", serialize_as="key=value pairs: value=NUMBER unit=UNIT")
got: value=5500 unit=rpm
